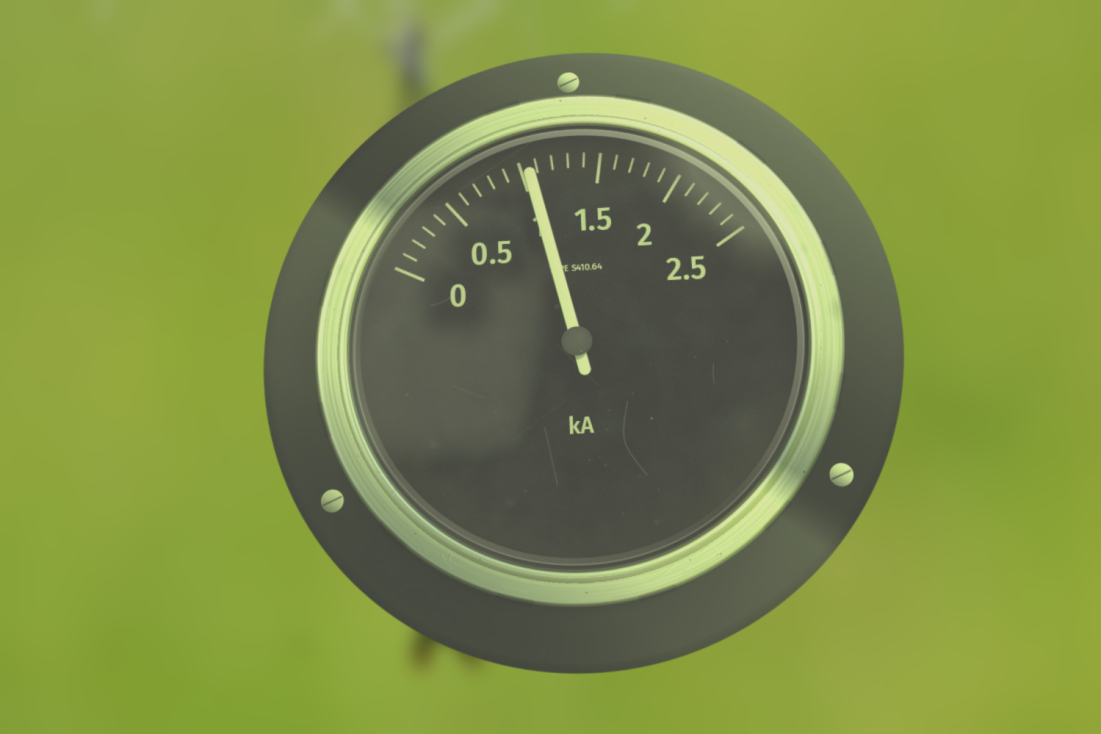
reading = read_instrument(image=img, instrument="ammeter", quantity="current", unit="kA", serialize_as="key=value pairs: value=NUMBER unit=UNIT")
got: value=1.05 unit=kA
